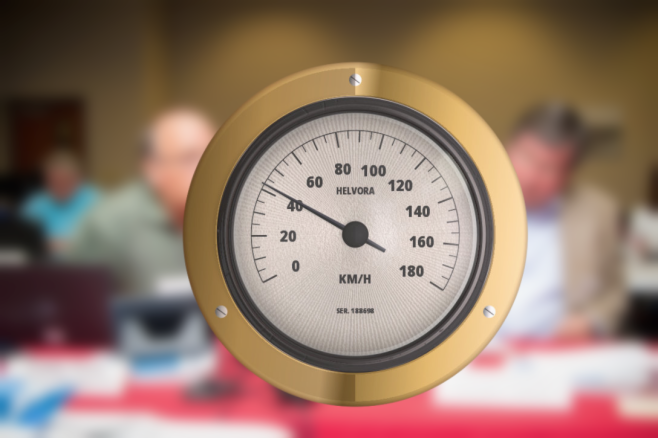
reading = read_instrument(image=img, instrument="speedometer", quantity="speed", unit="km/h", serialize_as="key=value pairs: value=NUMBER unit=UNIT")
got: value=42.5 unit=km/h
